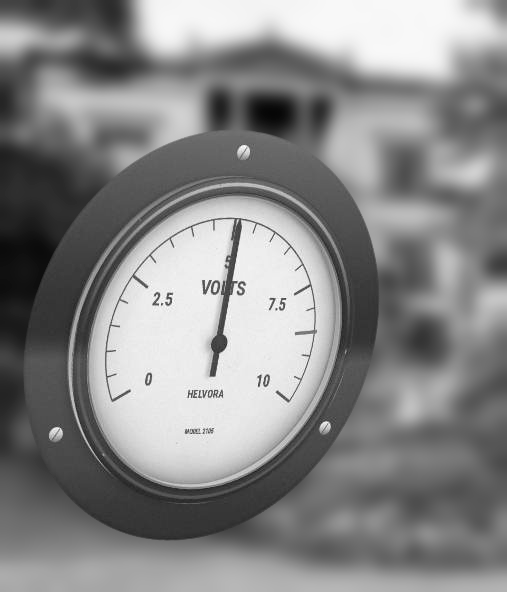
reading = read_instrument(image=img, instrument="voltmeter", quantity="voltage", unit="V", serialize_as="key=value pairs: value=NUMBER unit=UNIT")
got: value=5 unit=V
